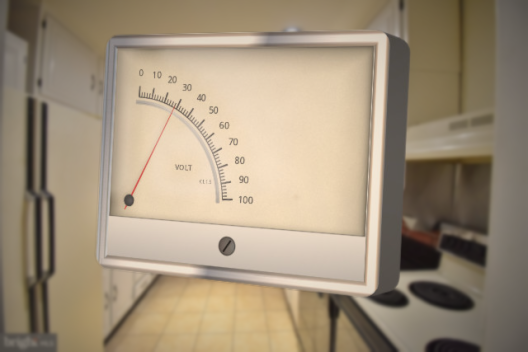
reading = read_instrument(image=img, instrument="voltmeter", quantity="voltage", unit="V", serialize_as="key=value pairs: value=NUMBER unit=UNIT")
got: value=30 unit=V
